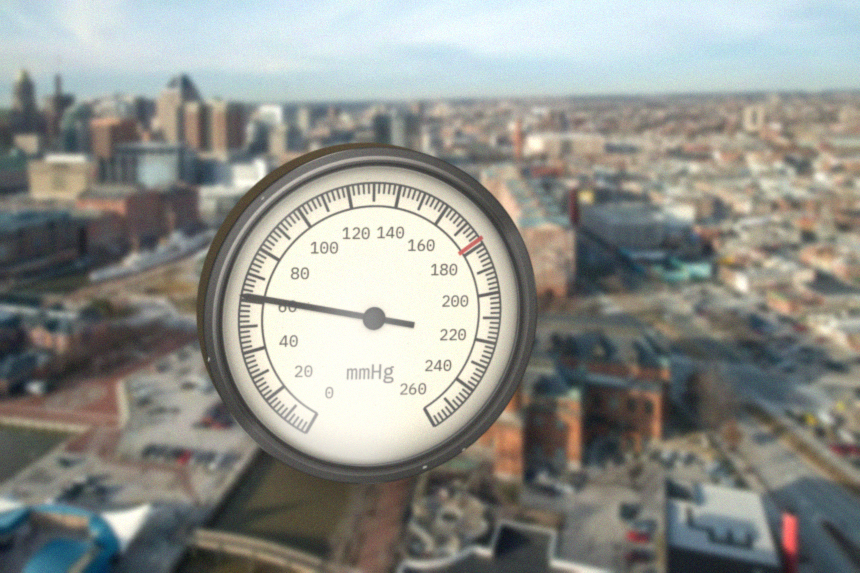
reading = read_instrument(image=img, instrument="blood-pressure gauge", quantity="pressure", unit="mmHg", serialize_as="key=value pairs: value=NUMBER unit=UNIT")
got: value=62 unit=mmHg
